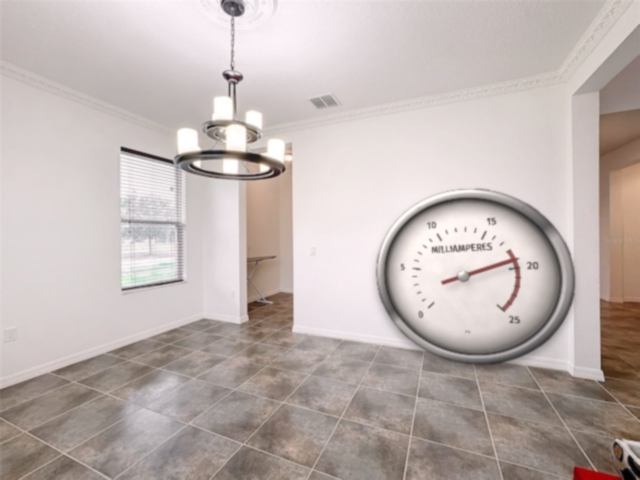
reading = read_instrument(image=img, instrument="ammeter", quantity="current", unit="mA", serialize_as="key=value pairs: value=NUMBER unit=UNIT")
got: value=19 unit=mA
